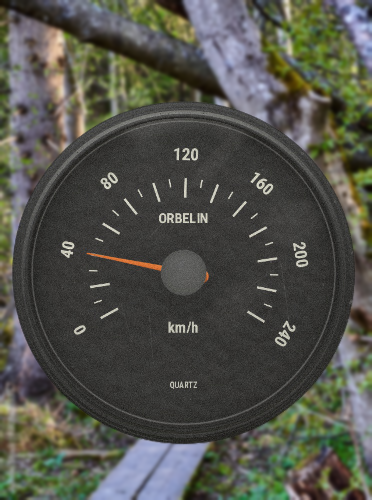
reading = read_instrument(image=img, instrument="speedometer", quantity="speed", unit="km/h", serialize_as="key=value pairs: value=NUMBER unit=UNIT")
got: value=40 unit=km/h
